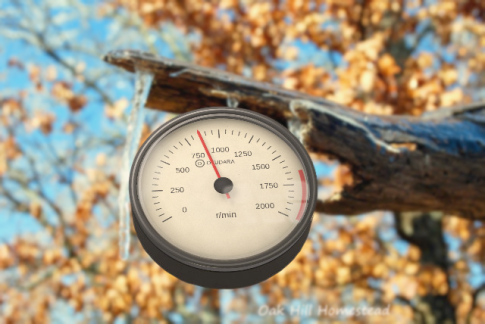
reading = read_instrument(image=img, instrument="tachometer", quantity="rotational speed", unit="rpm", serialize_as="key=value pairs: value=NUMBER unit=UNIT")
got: value=850 unit=rpm
